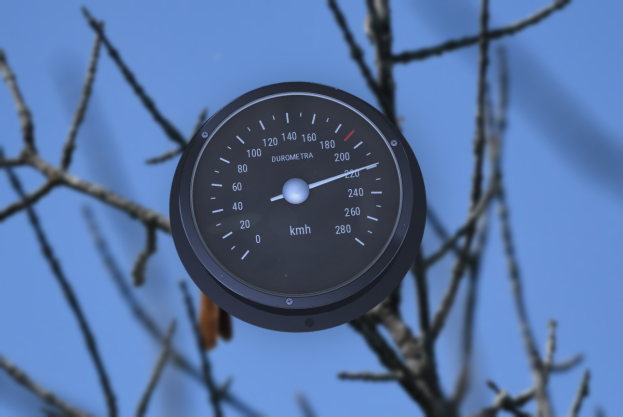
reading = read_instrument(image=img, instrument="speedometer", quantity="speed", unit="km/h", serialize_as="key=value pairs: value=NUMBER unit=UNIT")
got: value=220 unit=km/h
